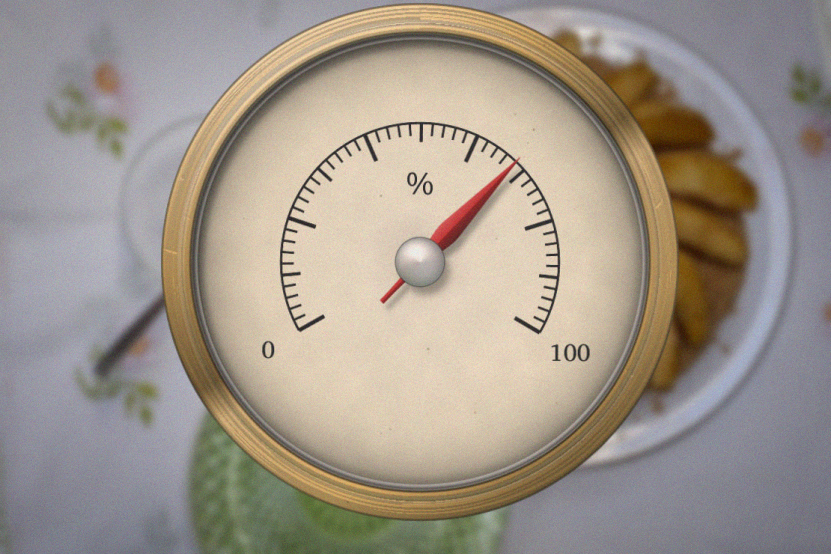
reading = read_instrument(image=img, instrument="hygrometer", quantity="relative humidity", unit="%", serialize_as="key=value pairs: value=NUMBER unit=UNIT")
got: value=68 unit=%
